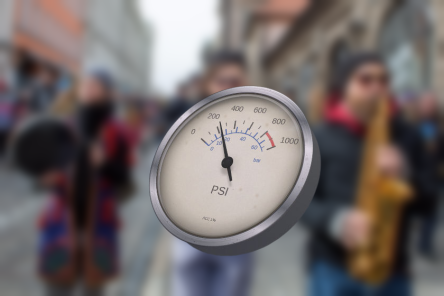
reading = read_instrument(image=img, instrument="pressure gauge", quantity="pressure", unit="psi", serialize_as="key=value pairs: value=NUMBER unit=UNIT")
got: value=250 unit=psi
